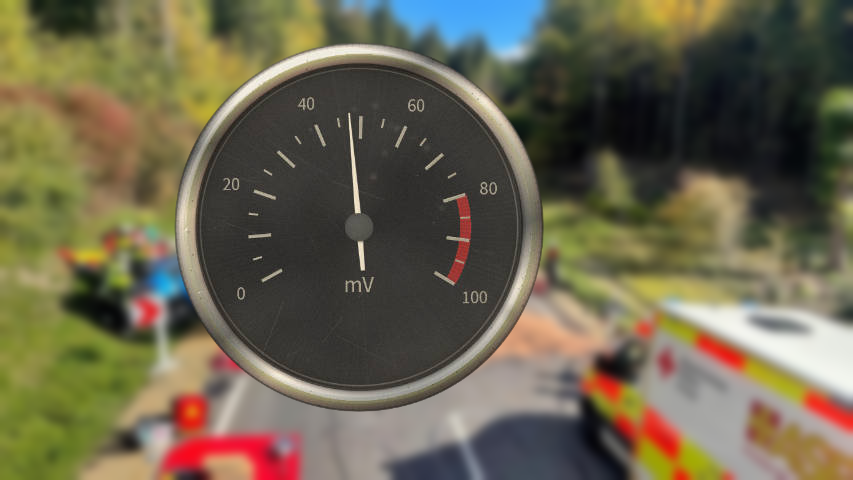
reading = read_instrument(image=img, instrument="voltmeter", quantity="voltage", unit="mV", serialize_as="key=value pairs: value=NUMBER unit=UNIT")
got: value=47.5 unit=mV
